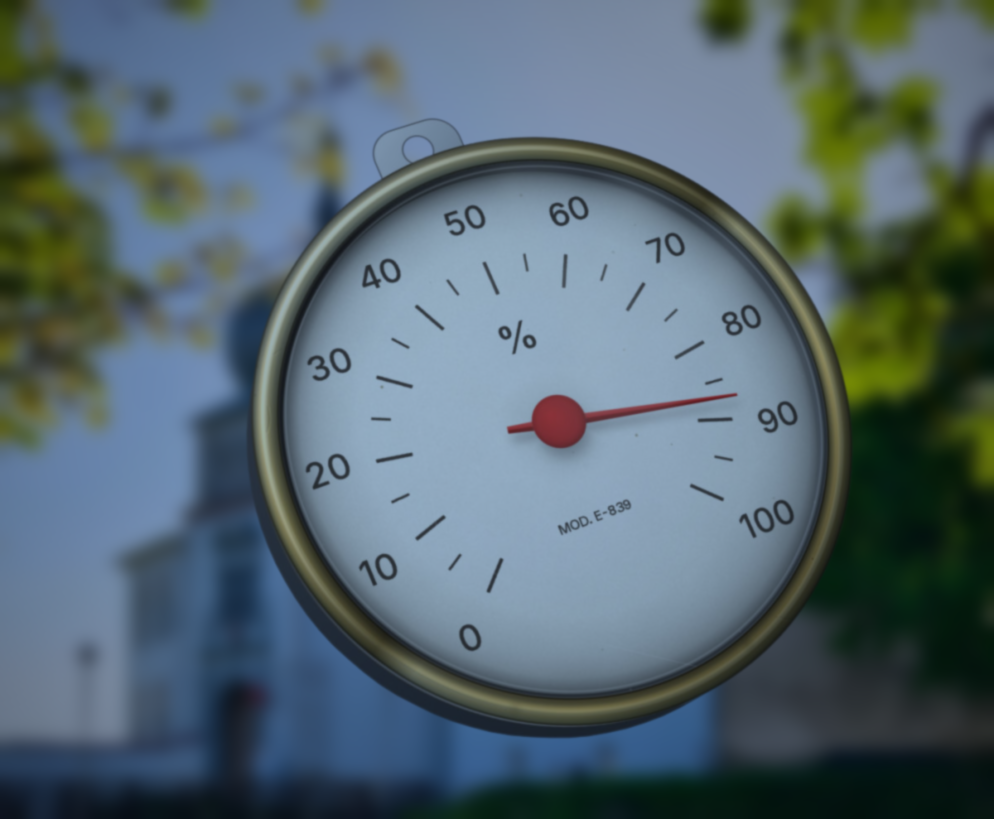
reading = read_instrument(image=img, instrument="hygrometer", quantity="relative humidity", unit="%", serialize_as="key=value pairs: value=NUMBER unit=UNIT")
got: value=87.5 unit=%
